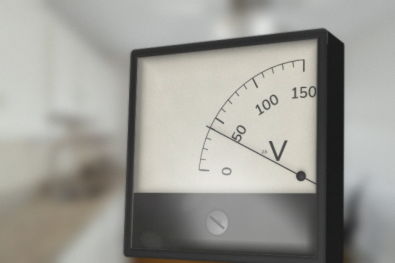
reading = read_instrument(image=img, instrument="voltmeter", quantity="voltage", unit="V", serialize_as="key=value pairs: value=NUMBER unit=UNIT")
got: value=40 unit=V
